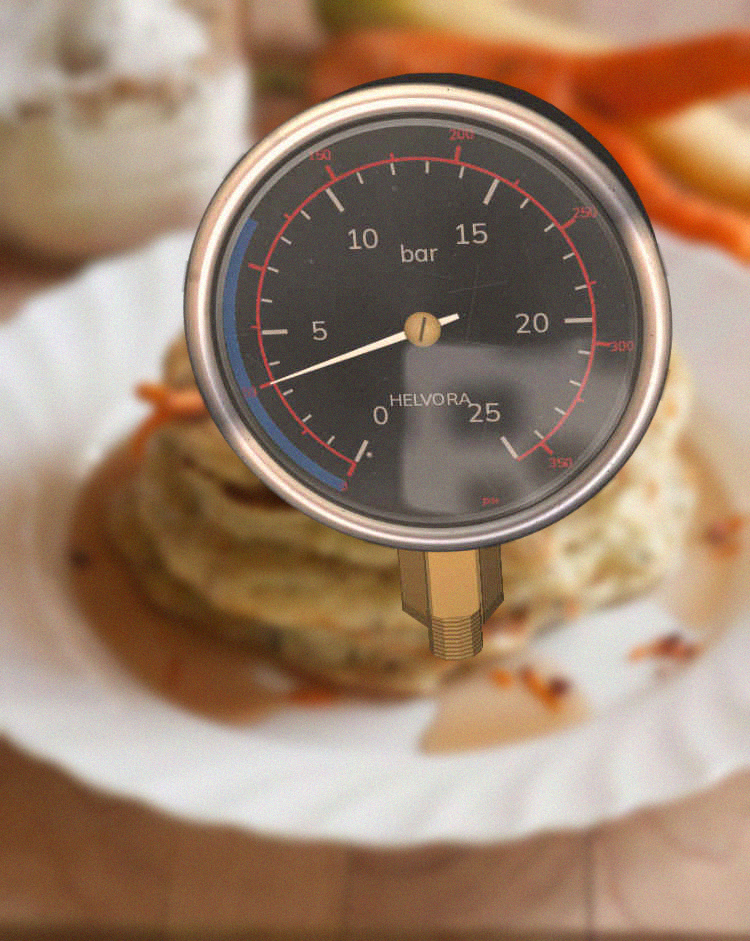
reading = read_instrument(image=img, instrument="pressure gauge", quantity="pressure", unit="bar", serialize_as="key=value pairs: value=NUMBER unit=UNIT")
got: value=3.5 unit=bar
